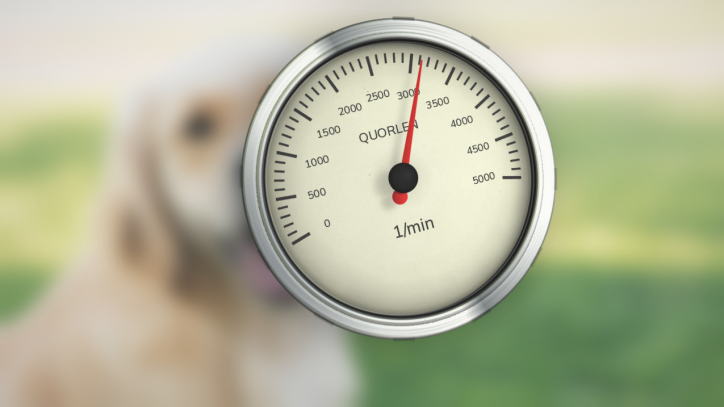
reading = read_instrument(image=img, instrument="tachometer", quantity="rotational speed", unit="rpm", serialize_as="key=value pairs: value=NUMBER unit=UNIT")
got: value=3100 unit=rpm
